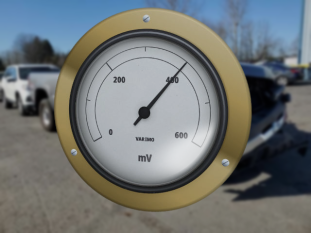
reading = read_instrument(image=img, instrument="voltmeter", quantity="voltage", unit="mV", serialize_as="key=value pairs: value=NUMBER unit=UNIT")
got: value=400 unit=mV
